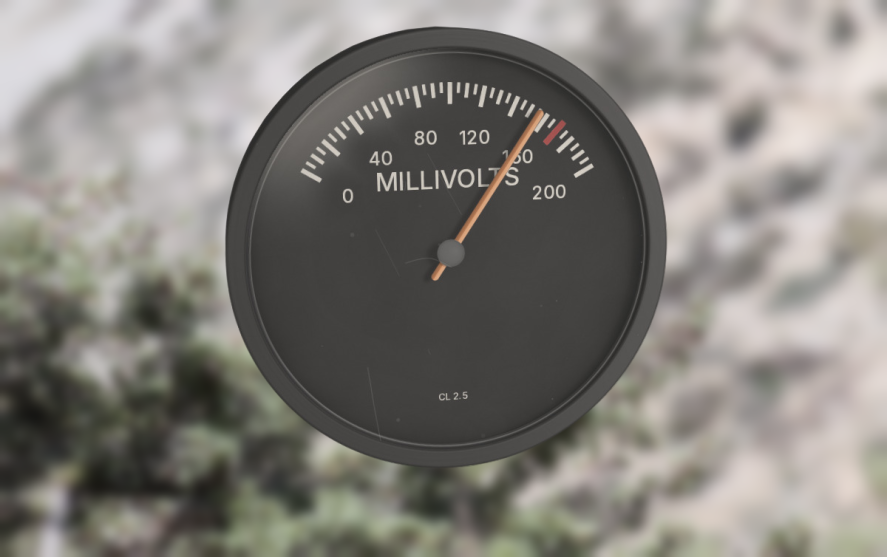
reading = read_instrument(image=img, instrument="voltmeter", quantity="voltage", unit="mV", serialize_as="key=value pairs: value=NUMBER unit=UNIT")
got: value=155 unit=mV
